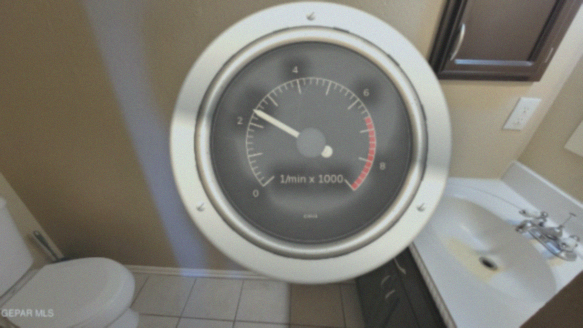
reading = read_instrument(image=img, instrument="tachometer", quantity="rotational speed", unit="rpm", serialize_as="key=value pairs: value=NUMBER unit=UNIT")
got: value=2400 unit=rpm
